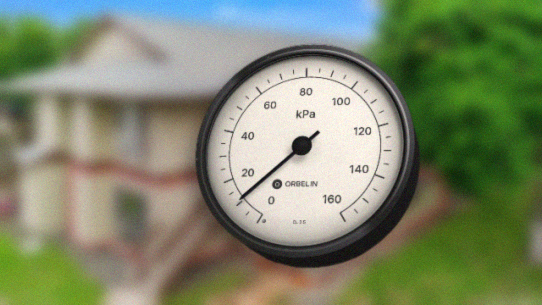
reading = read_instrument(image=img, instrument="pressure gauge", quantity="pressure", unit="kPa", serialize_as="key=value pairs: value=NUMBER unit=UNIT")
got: value=10 unit=kPa
